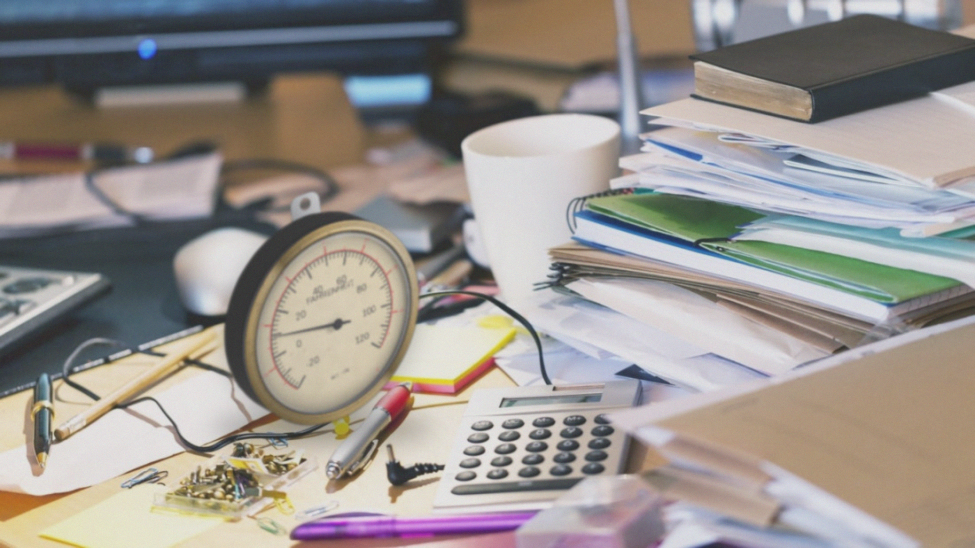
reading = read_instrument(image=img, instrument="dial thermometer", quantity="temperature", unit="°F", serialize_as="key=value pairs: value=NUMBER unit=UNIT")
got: value=10 unit=°F
